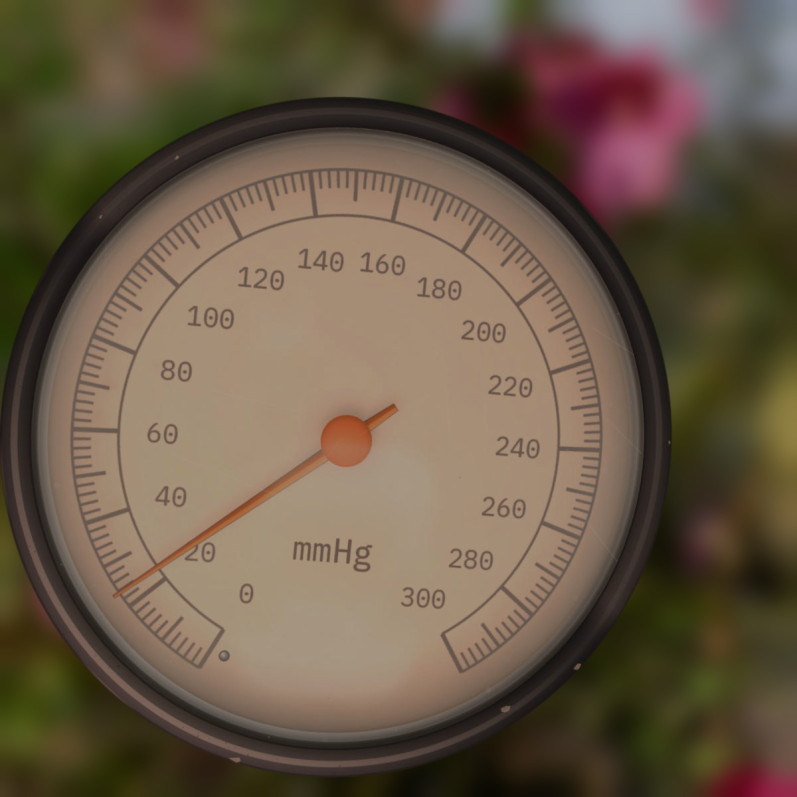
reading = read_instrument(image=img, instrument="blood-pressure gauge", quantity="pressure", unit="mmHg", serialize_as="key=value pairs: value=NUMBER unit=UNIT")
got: value=24 unit=mmHg
